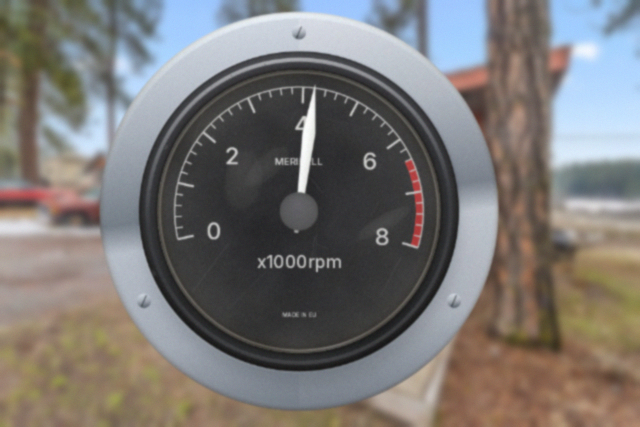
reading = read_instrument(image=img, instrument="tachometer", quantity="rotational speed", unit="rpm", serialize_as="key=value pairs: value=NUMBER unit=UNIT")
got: value=4200 unit=rpm
